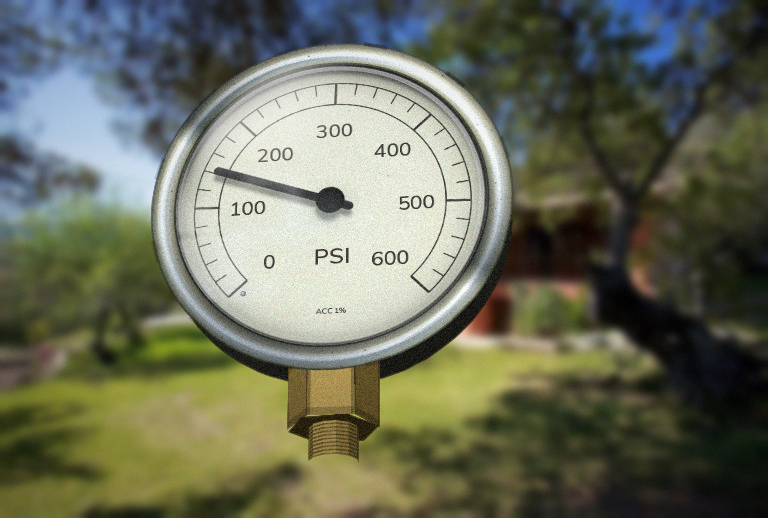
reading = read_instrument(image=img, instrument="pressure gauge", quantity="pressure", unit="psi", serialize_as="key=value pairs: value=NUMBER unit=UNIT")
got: value=140 unit=psi
